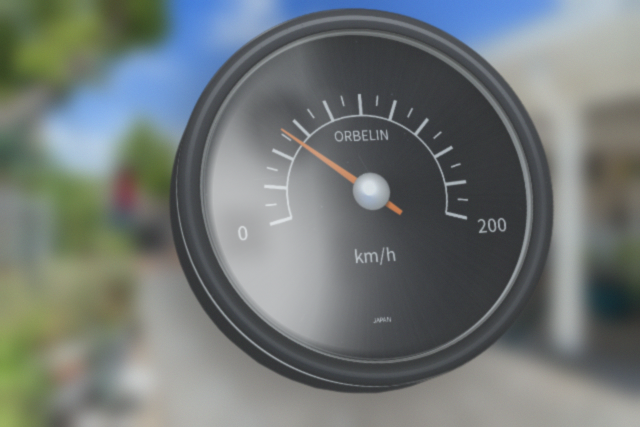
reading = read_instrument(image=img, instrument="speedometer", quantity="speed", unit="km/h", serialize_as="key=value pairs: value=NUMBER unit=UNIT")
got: value=50 unit=km/h
